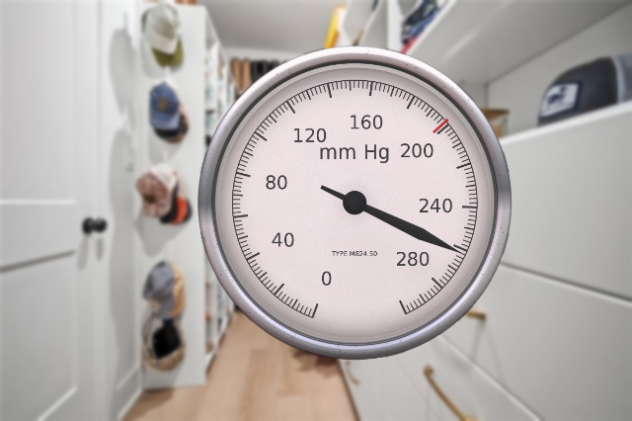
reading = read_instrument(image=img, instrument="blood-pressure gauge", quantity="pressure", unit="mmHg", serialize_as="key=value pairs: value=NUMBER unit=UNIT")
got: value=262 unit=mmHg
